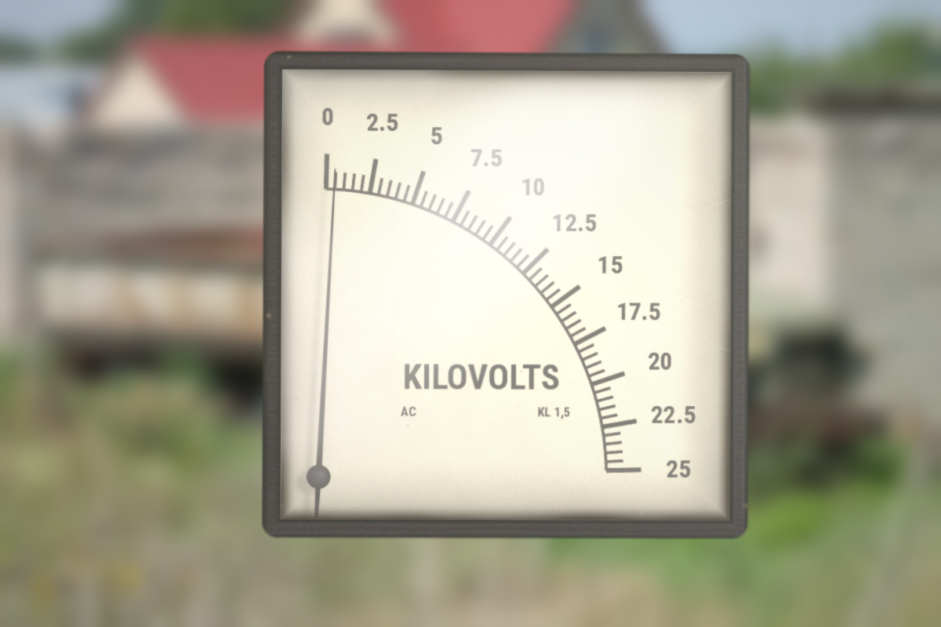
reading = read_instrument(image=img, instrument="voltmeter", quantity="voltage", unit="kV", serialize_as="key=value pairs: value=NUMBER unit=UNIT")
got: value=0.5 unit=kV
